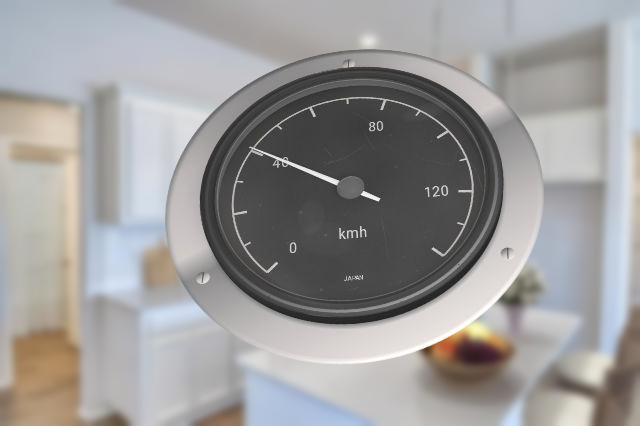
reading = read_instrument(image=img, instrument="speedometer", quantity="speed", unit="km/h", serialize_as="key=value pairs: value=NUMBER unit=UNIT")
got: value=40 unit=km/h
